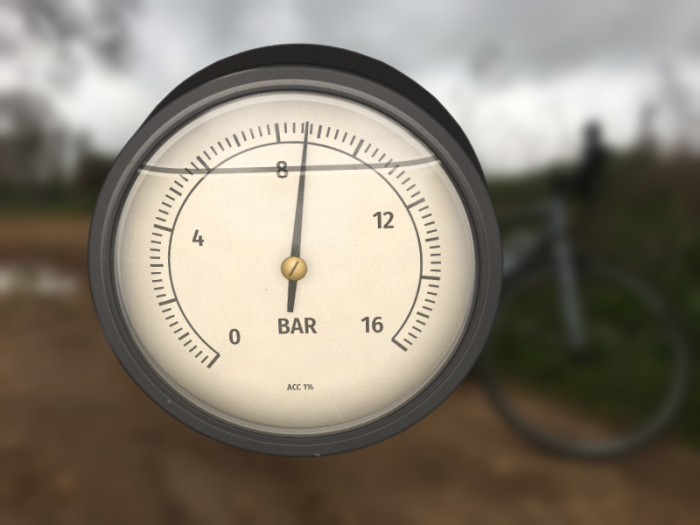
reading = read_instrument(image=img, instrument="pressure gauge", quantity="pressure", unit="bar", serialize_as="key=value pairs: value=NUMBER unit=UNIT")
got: value=8.7 unit=bar
